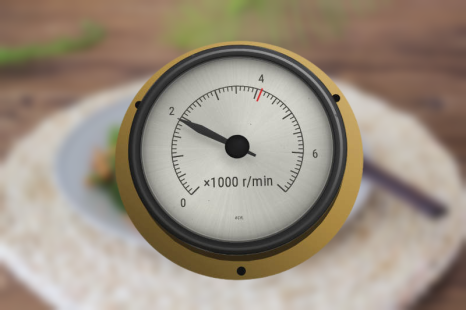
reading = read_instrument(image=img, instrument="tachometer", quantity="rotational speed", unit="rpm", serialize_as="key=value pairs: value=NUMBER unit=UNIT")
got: value=1900 unit=rpm
